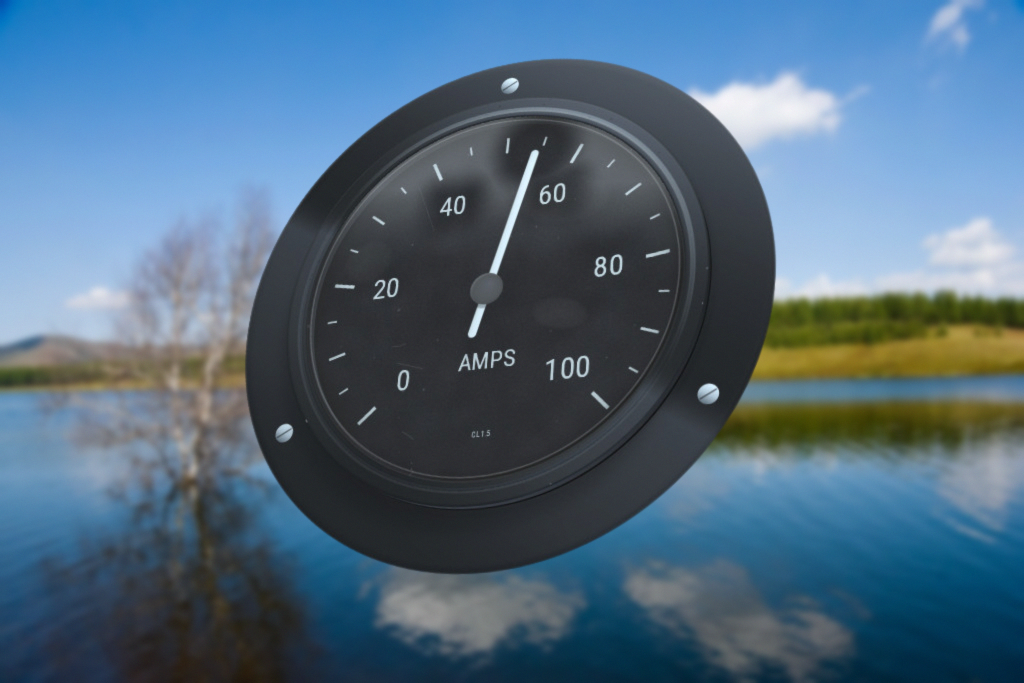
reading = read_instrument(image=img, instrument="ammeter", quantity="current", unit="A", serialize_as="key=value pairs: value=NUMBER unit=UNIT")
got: value=55 unit=A
